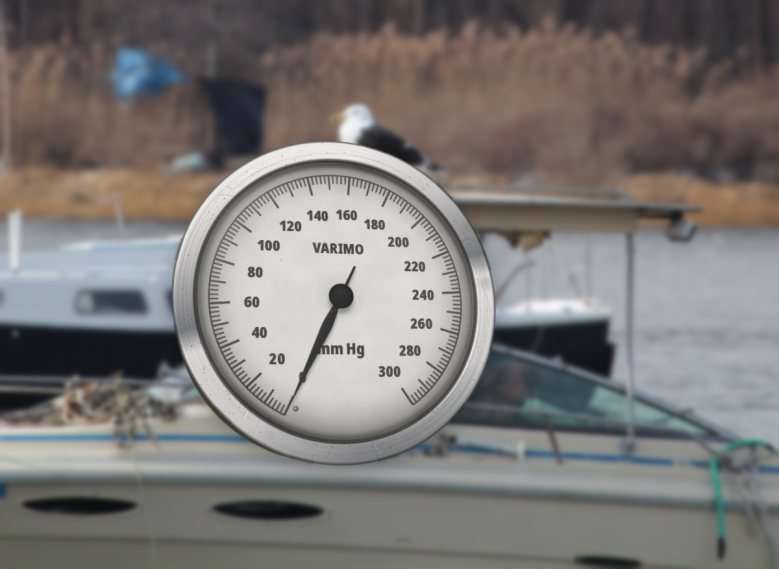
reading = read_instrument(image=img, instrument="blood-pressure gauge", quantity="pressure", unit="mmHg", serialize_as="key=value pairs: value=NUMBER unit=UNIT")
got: value=0 unit=mmHg
